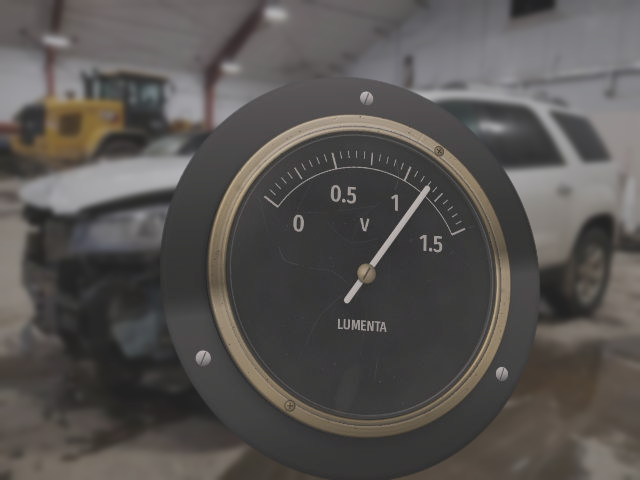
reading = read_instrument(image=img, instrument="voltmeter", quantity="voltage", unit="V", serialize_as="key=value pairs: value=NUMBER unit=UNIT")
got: value=1.15 unit=V
